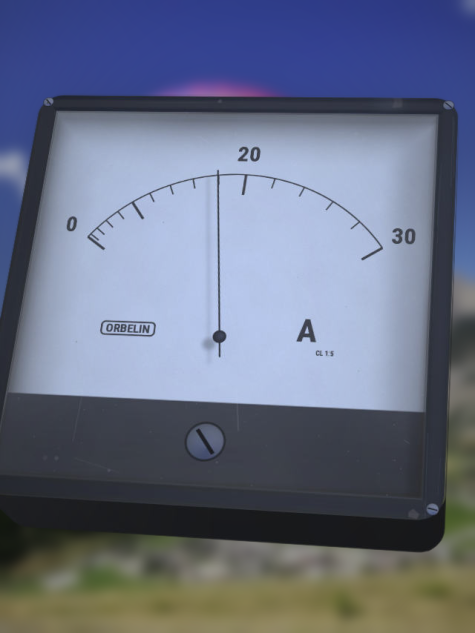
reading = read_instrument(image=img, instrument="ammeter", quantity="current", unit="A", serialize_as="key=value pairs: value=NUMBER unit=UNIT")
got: value=18 unit=A
